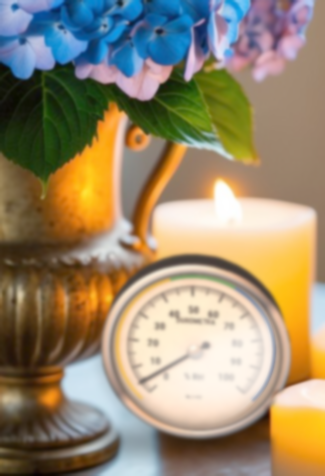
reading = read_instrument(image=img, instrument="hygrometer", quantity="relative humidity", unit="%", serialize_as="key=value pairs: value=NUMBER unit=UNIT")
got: value=5 unit=%
